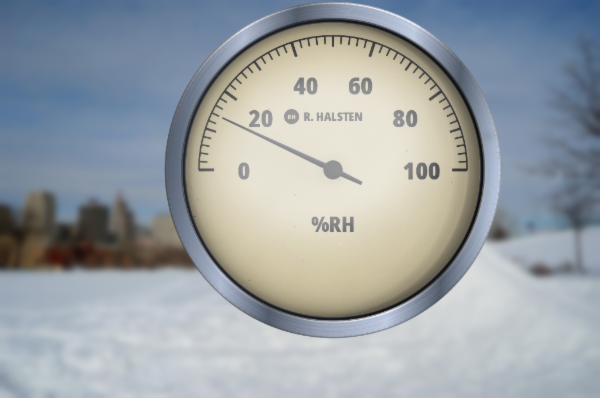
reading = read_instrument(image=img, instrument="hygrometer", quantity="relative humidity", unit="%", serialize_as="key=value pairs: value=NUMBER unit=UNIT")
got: value=14 unit=%
